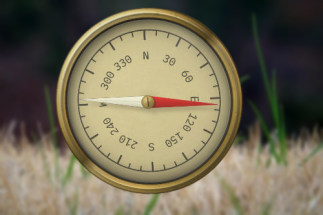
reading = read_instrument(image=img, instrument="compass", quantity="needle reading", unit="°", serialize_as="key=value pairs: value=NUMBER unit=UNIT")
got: value=95 unit=°
